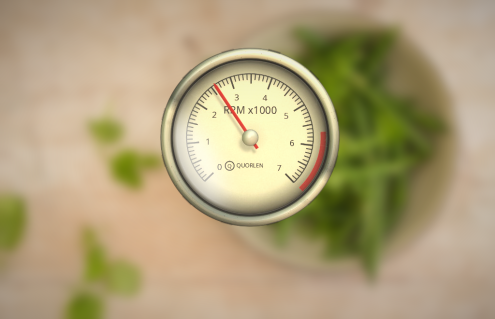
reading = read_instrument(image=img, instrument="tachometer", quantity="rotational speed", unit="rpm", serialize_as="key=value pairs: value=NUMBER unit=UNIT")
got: value=2600 unit=rpm
